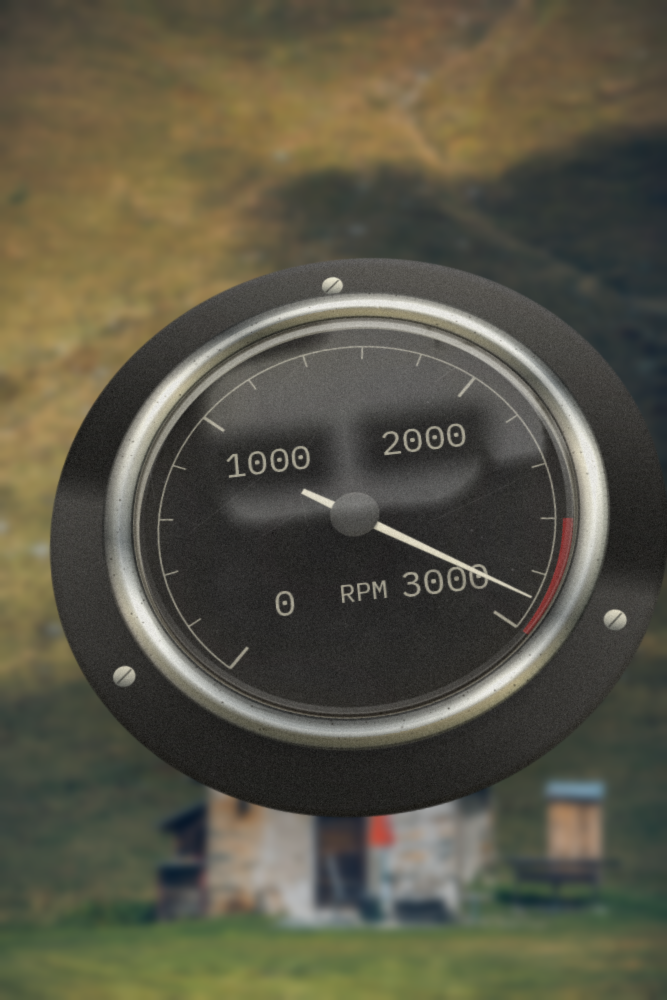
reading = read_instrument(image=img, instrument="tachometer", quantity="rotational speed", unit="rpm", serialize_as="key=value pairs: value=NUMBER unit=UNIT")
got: value=2900 unit=rpm
